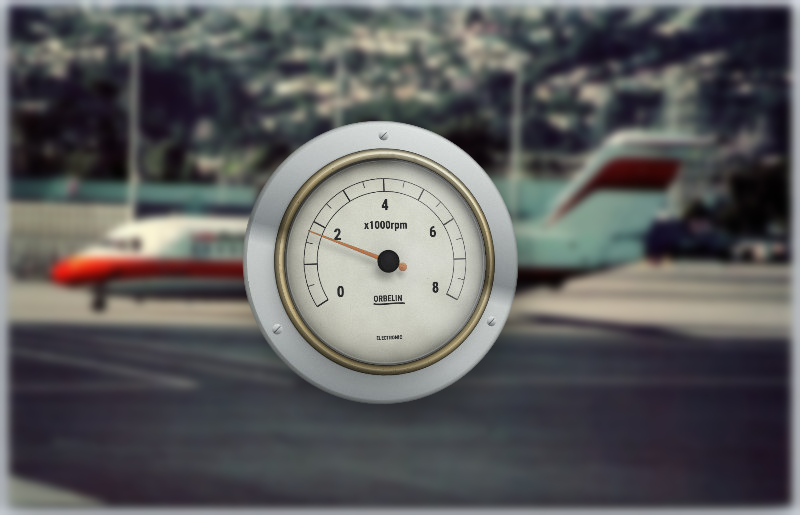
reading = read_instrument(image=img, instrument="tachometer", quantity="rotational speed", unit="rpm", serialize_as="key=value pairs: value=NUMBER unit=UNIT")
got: value=1750 unit=rpm
